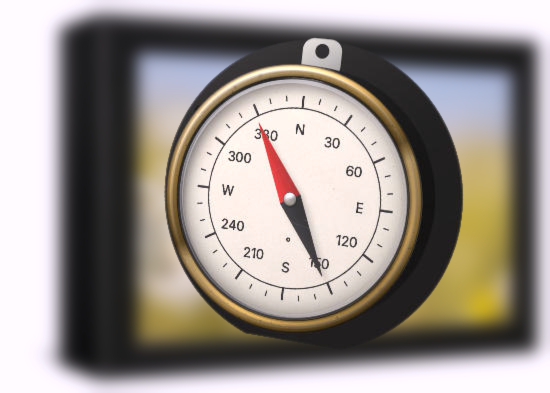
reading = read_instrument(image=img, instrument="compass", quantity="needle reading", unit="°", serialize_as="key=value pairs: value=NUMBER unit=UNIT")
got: value=330 unit=°
